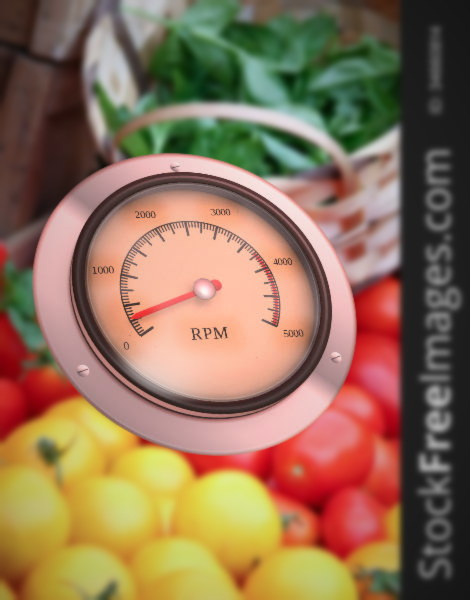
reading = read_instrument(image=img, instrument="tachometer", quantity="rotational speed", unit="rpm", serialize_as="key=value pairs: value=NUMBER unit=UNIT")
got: value=250 unit=rpm
